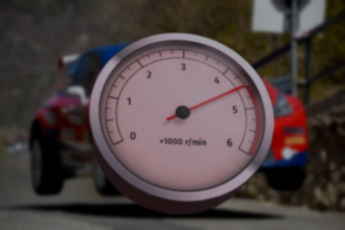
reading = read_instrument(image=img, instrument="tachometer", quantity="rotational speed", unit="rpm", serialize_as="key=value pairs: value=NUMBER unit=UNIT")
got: value=4500 unit=rpm
